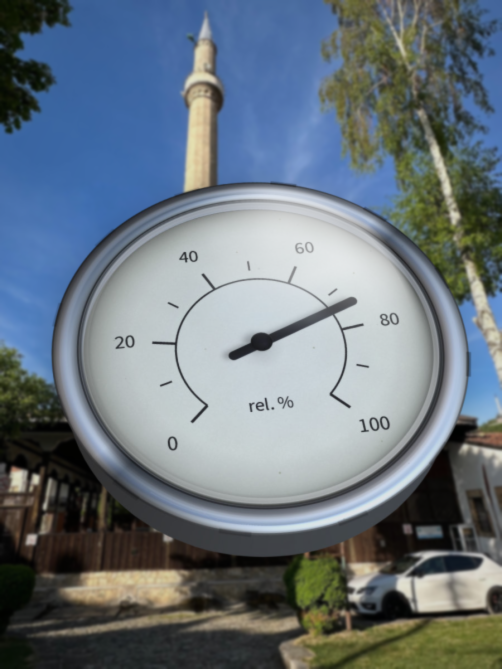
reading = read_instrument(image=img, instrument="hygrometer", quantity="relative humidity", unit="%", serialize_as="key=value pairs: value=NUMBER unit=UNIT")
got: value=75 unit=%
